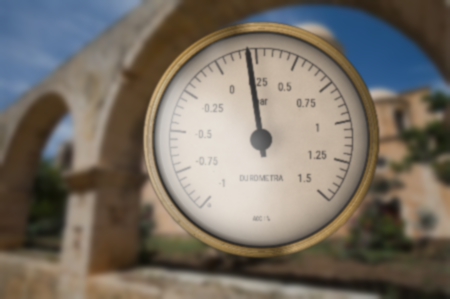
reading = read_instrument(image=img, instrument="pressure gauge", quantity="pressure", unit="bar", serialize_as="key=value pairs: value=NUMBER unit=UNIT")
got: value=0.2 unit=bar
